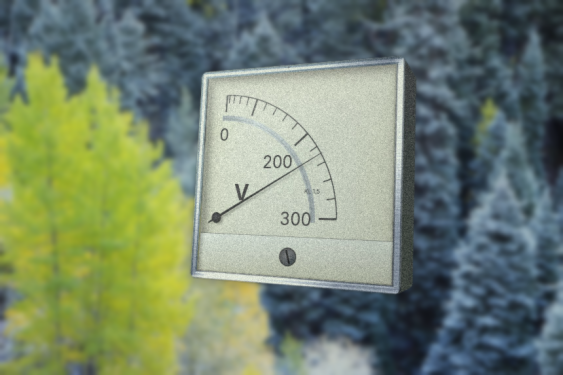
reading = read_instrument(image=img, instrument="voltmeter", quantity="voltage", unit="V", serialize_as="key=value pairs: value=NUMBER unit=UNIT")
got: value=230 unit=V
